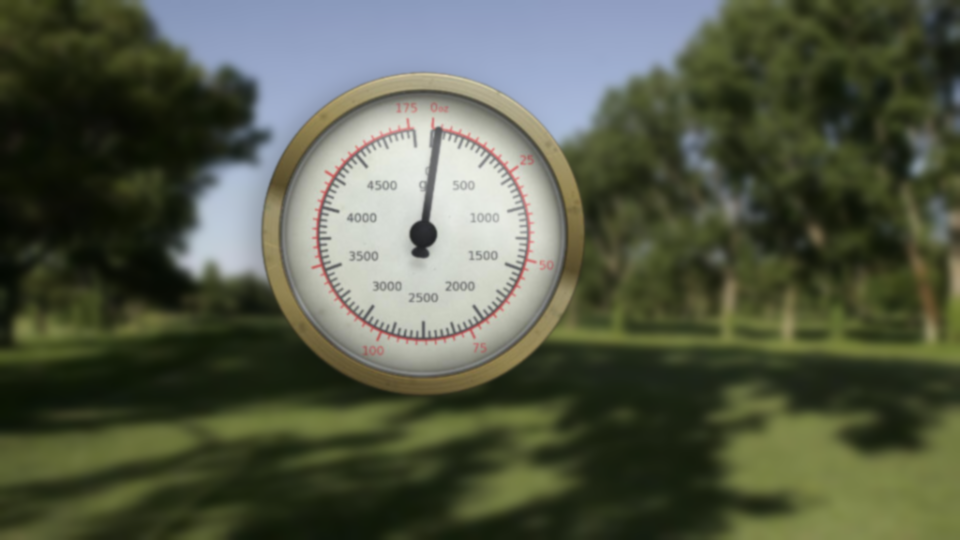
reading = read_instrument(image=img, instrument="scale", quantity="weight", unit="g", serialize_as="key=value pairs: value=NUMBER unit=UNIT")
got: value=50 unit=g
